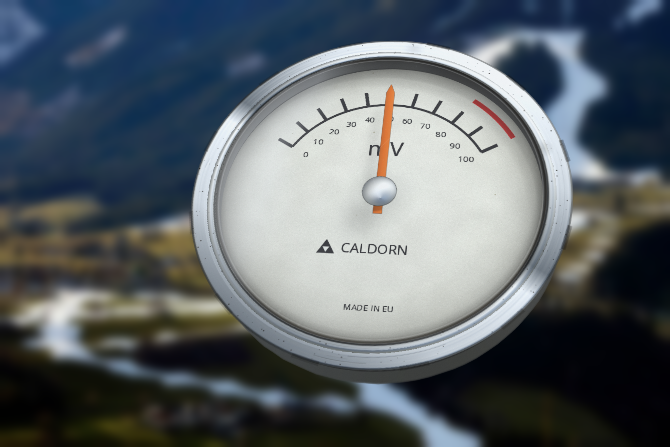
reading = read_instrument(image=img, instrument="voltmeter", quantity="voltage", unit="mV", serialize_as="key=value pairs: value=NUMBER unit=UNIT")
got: value=50 unit=mV
